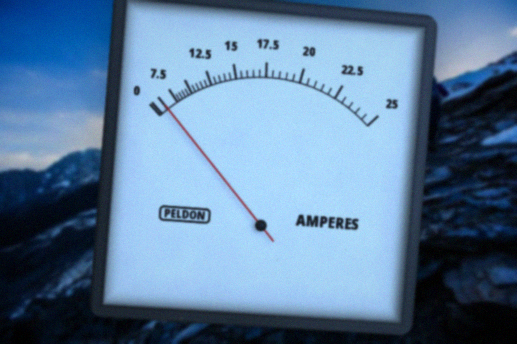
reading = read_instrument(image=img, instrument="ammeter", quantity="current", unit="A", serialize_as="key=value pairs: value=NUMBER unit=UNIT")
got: value=5 unit=A
